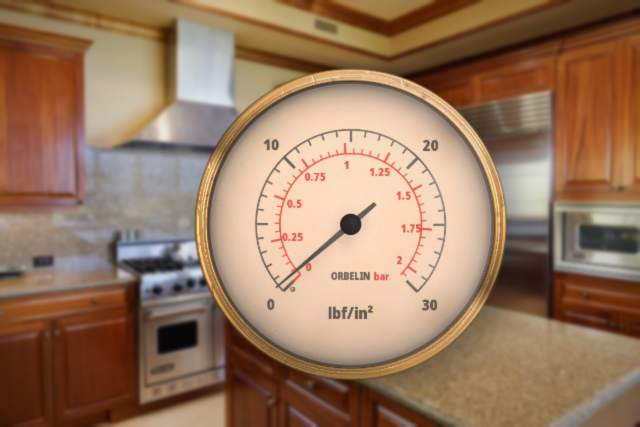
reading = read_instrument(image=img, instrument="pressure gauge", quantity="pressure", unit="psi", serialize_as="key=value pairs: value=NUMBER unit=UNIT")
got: value=0.5 unit=psi
